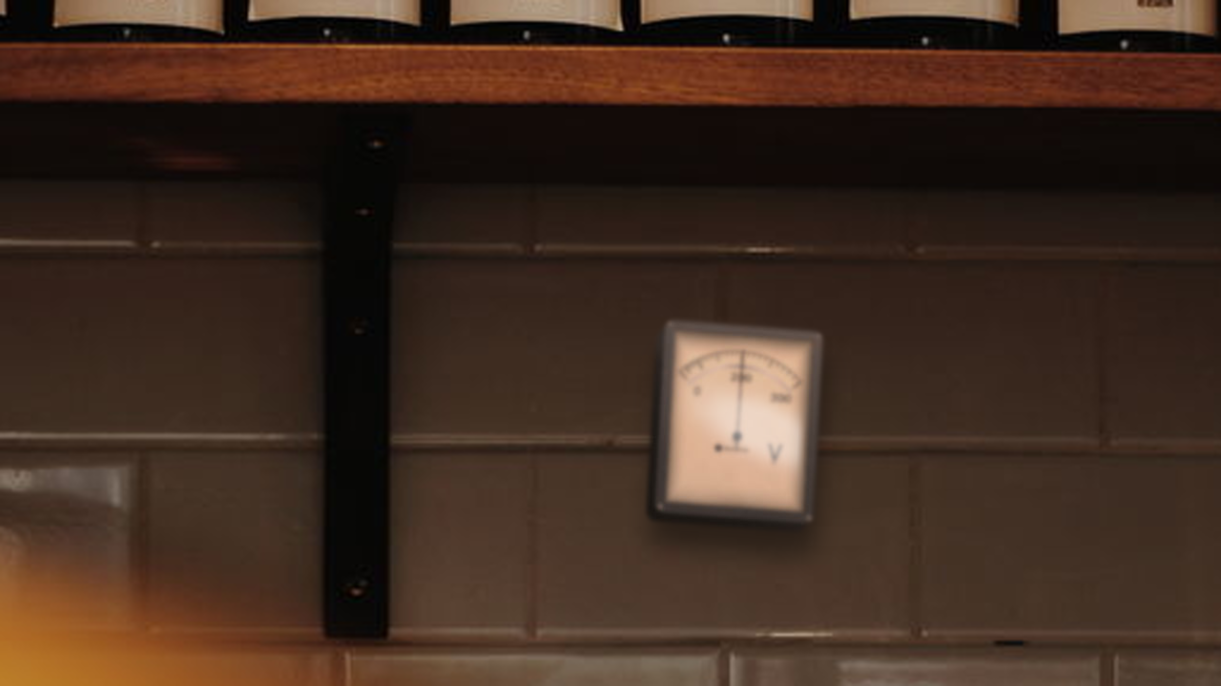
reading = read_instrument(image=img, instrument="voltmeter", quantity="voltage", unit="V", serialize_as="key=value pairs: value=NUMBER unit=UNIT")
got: value=200 unit=V
